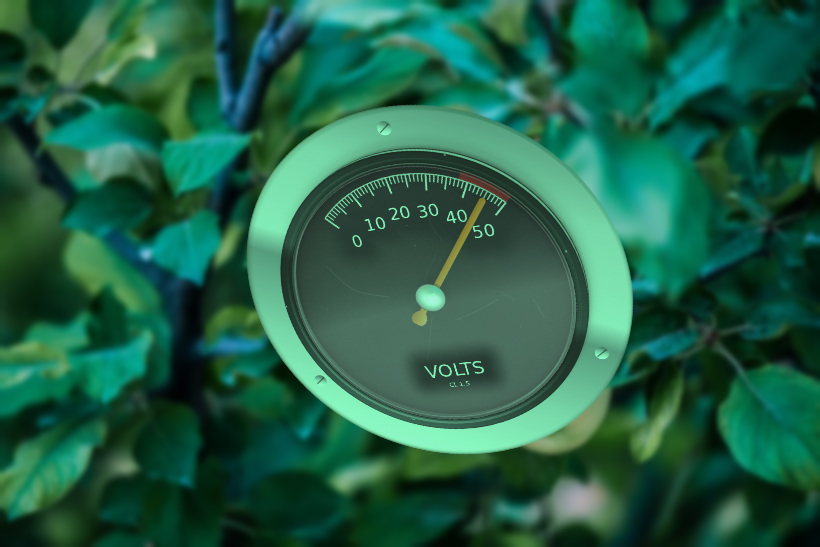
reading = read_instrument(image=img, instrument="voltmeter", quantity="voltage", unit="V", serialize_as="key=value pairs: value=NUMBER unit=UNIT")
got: value=45 unit=V
